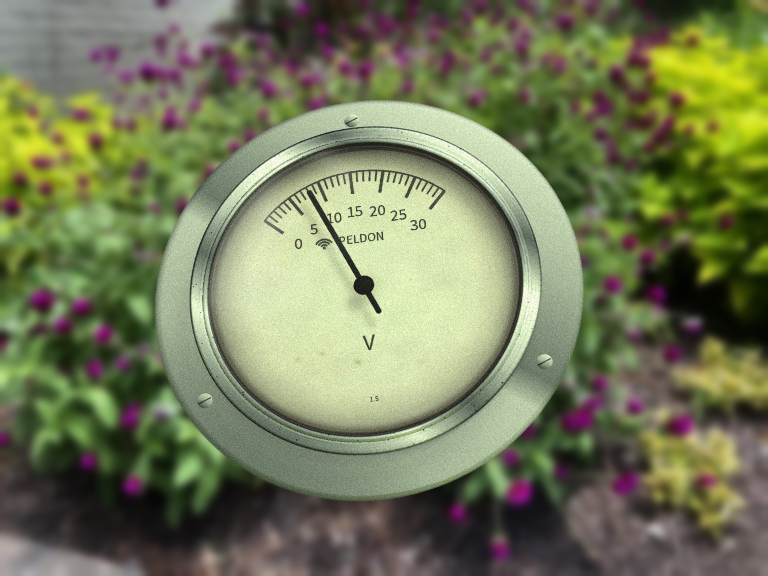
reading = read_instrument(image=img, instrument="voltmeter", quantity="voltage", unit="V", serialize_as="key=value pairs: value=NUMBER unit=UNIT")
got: value=8 unit=V
